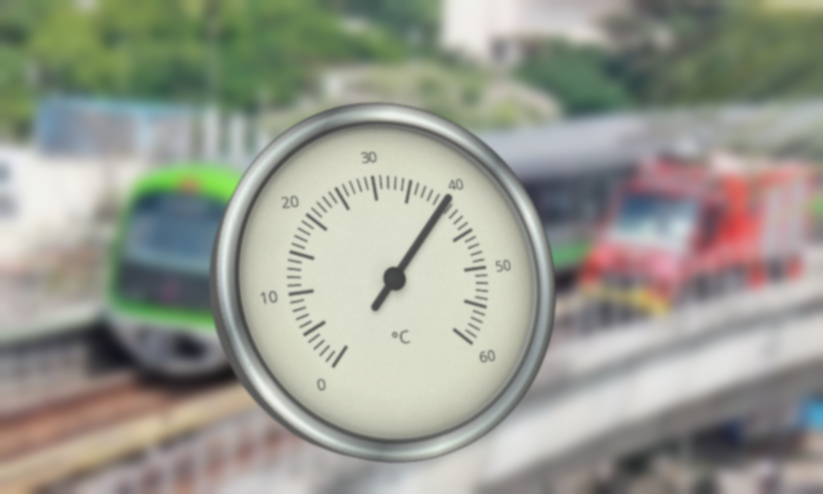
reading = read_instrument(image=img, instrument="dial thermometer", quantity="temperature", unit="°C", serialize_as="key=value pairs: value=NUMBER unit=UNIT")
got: value=40 unit=°C
